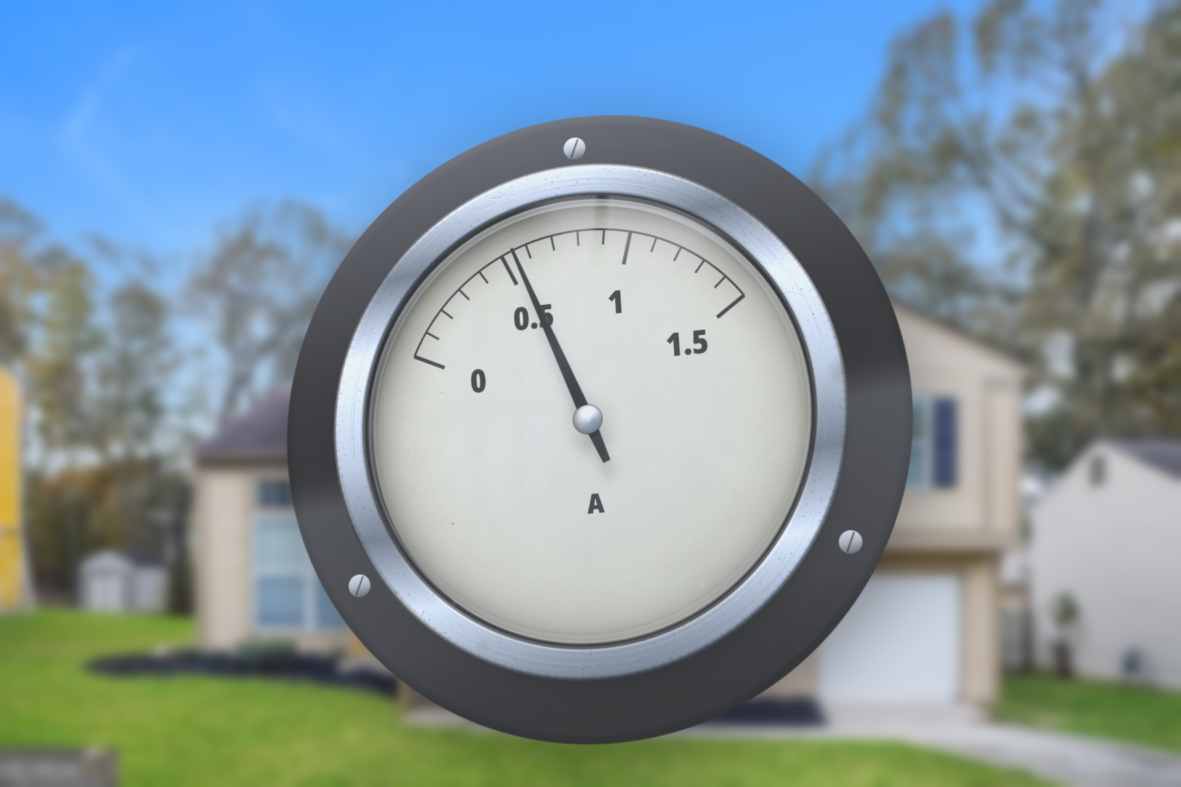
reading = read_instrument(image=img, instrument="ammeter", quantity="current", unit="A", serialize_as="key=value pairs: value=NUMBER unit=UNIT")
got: value=0.55 unit=A
